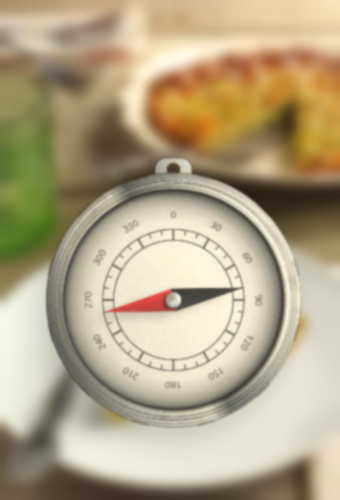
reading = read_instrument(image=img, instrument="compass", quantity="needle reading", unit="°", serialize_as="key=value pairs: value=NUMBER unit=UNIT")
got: value=260 unit=°
